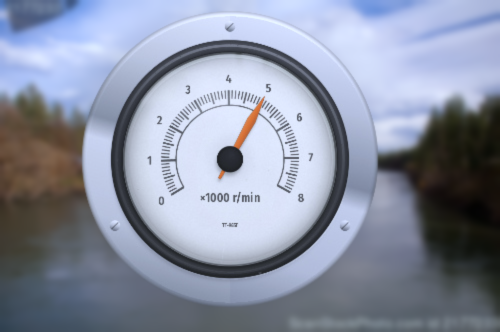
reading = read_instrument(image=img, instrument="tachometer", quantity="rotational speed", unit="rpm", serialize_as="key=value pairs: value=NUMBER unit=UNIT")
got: value=5000 unit=rpm
